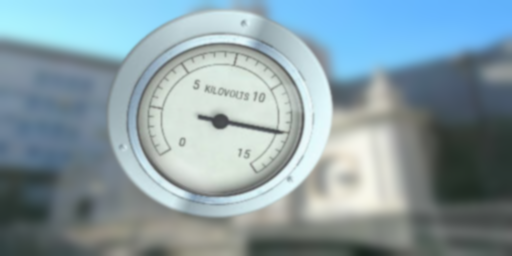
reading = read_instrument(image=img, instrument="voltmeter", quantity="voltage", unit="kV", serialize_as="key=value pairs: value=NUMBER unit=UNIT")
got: value=12.5 unit=kV
